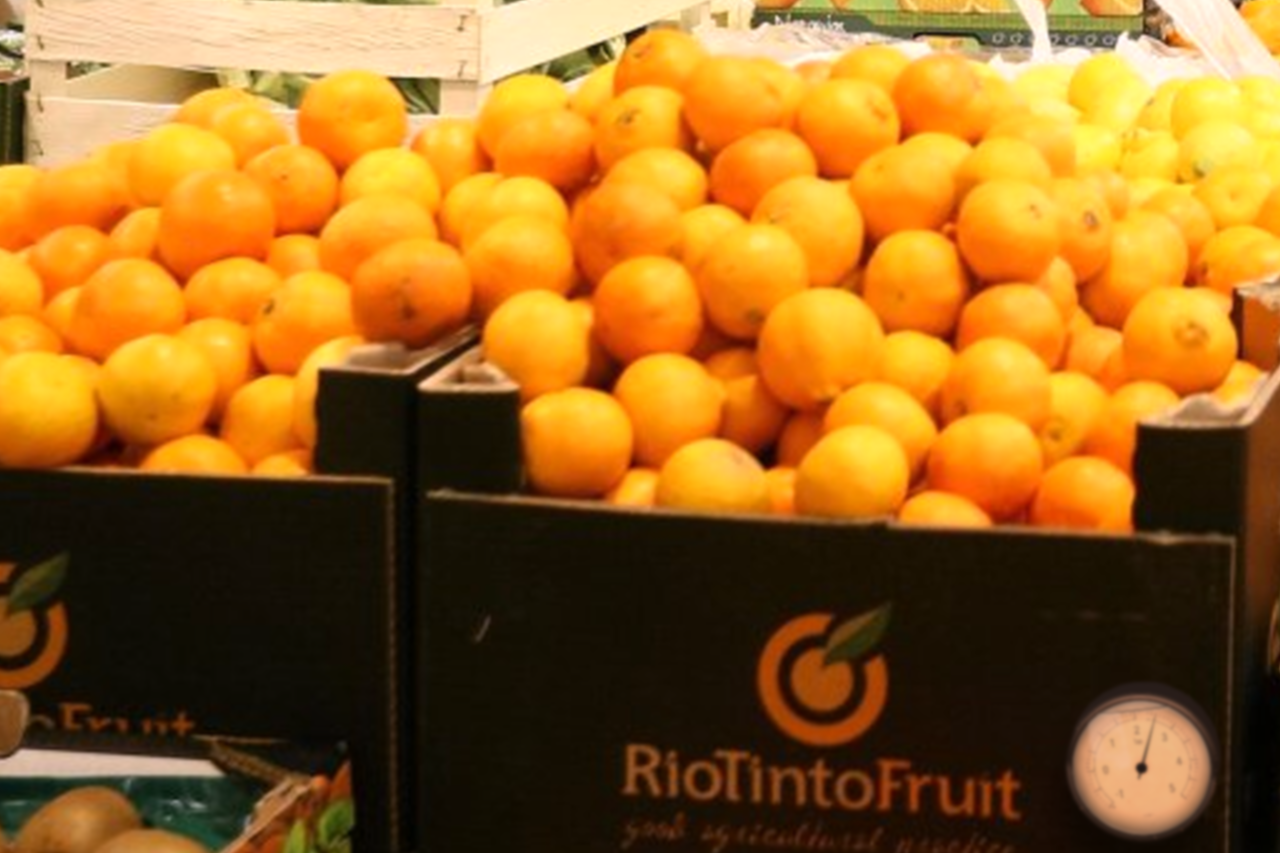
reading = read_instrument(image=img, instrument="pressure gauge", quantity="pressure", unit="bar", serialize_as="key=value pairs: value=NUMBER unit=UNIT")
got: value=2.5 unit=bar
